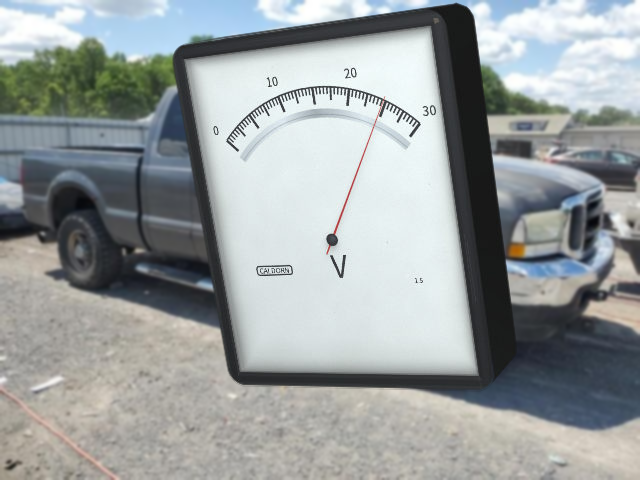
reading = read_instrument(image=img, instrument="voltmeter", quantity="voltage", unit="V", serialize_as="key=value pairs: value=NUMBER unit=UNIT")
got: value=25 unit=V
